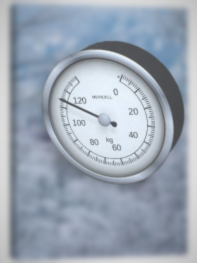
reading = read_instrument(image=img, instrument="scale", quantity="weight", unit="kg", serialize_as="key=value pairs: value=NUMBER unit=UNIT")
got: value=115 unit=kg
